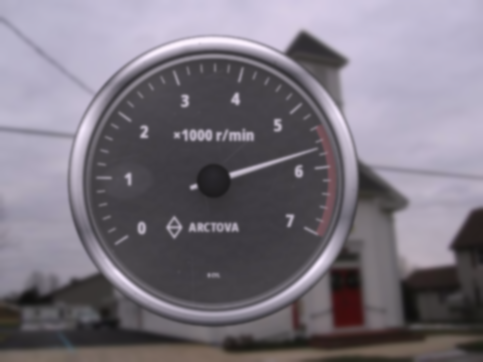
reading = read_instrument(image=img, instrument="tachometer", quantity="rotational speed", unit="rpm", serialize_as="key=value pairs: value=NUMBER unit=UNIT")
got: value=5700 unit=rpm
